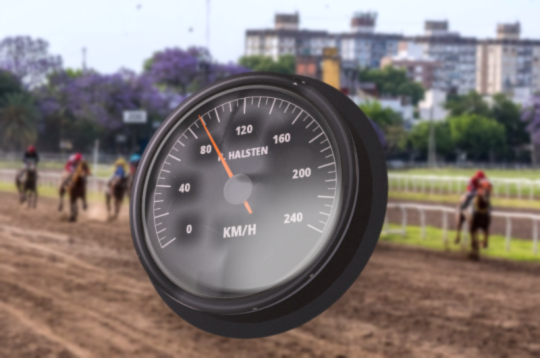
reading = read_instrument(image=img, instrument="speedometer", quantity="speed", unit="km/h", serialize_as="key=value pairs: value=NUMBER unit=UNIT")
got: value=90 unit=km/h
